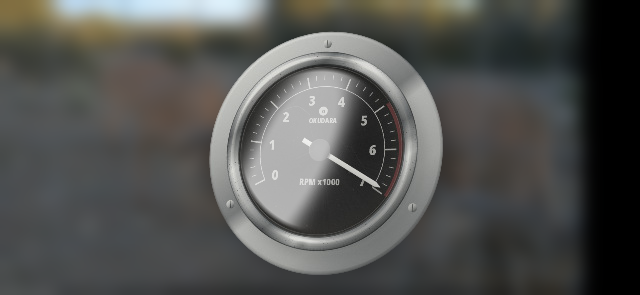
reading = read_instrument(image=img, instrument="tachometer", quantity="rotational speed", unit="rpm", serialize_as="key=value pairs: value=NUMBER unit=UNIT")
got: value=6900 unit=rpm
